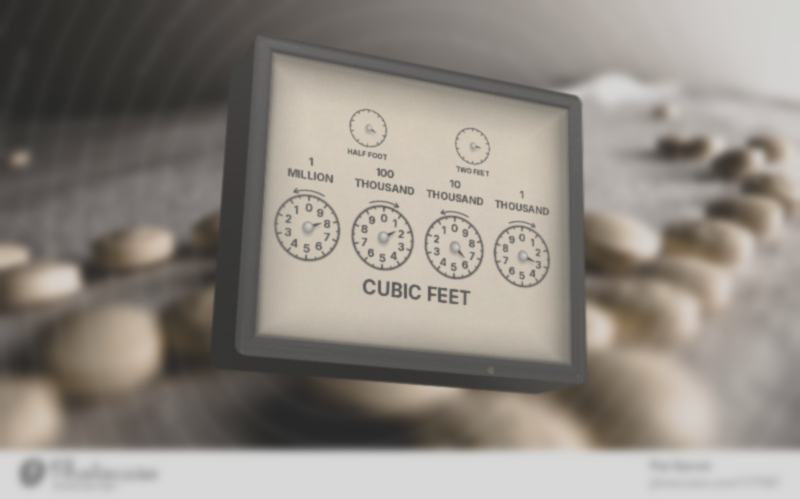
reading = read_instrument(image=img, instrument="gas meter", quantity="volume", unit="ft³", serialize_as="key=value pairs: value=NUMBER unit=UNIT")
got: value=816300 unit=ft³
